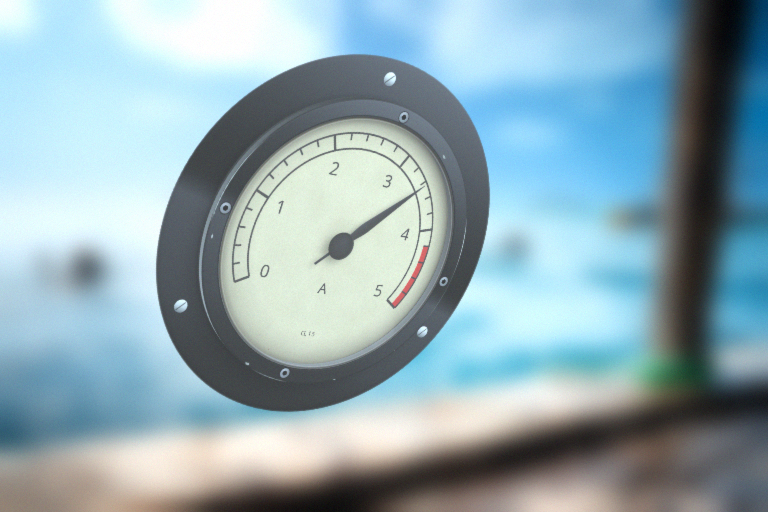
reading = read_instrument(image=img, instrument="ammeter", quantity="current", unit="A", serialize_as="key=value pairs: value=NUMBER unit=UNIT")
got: value=3.4 unit=A
